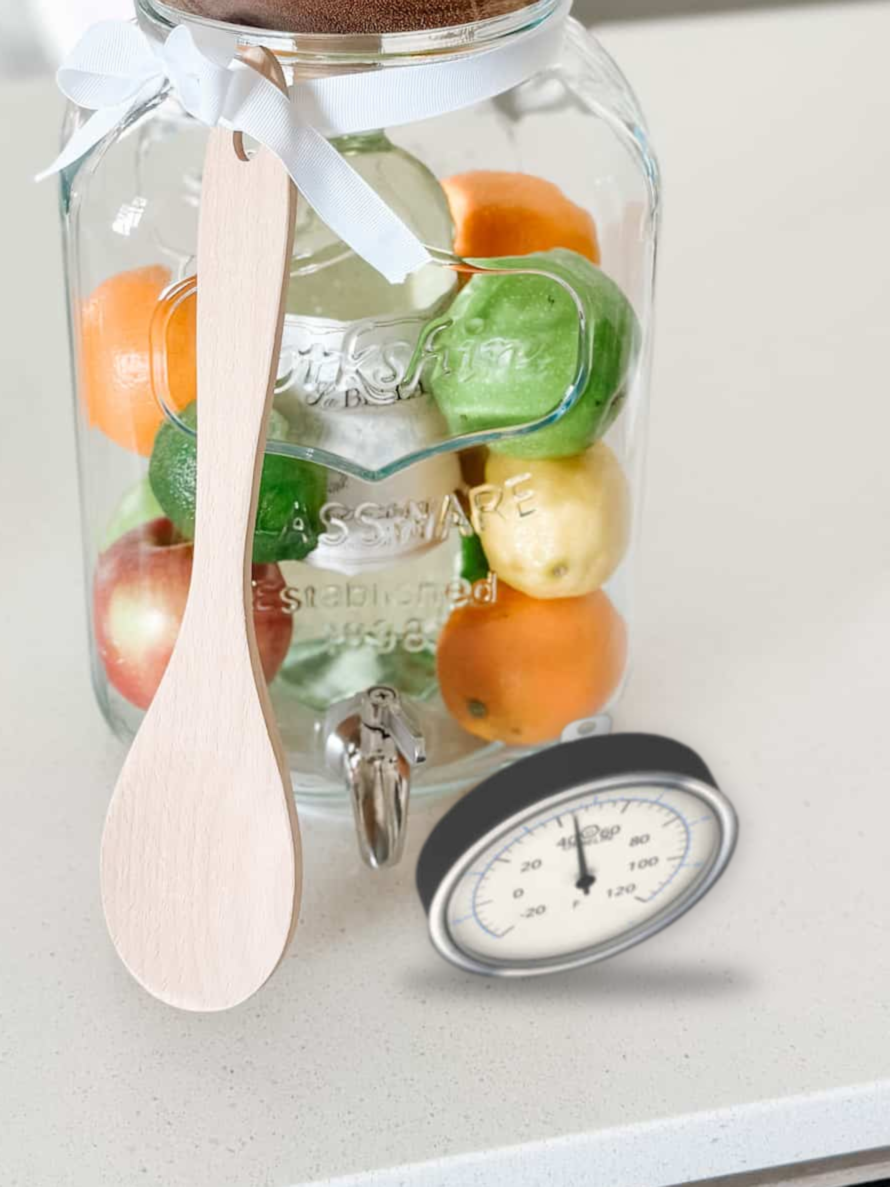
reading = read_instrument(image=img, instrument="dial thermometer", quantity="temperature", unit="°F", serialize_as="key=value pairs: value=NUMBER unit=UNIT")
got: value=44 unit=°F
